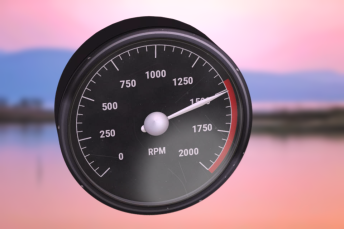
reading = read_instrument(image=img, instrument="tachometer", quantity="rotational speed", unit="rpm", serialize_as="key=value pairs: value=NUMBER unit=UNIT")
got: value=1500 unit=rpm
